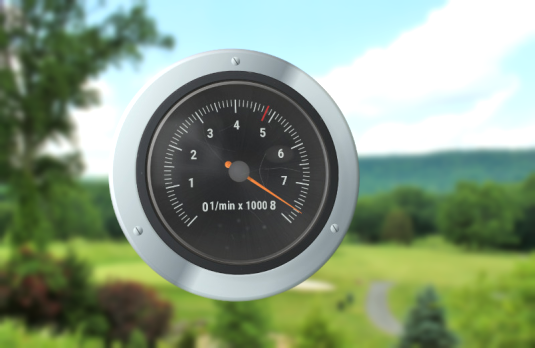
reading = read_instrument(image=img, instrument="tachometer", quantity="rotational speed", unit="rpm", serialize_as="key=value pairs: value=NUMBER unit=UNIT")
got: value=7700 unit=rpm
